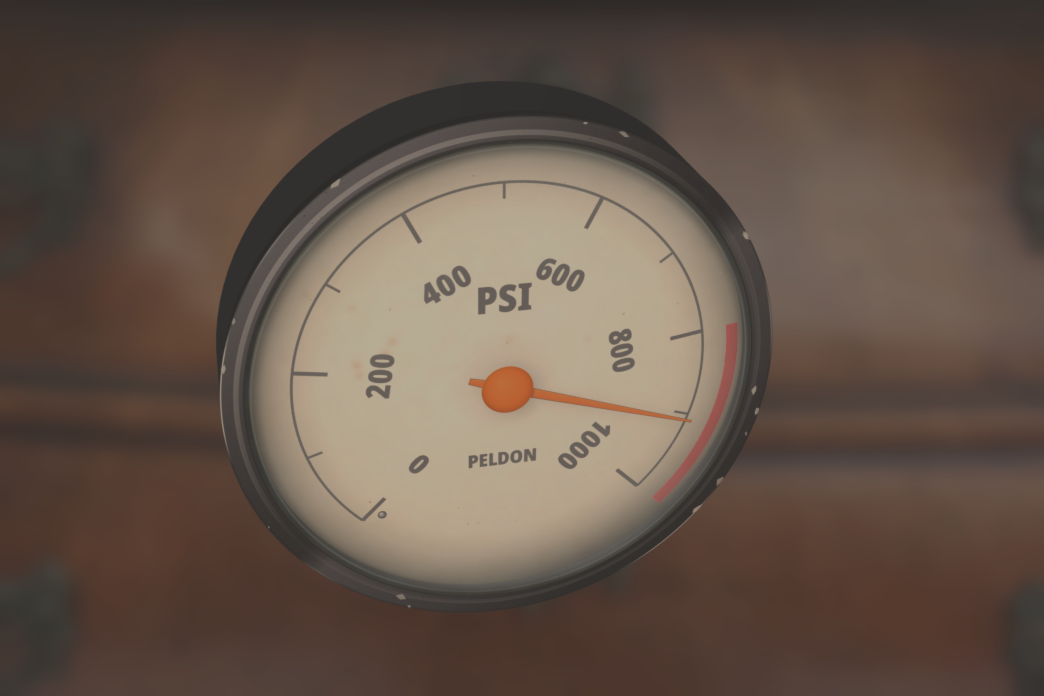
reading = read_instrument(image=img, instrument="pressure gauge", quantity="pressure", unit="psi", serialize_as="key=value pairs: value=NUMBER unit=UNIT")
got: value=900 unit=psi
